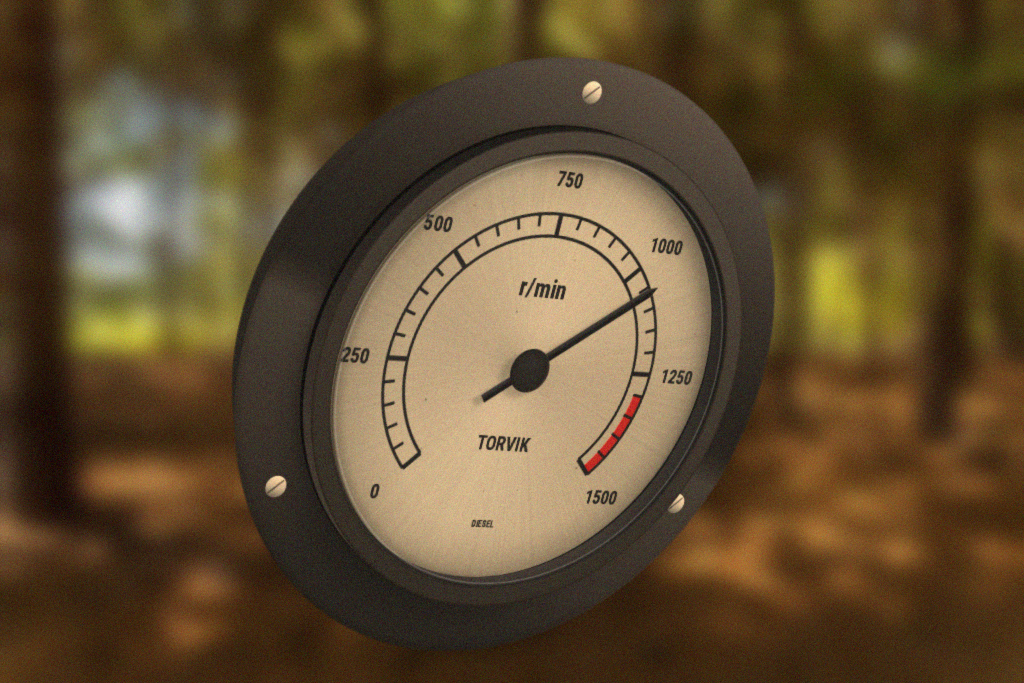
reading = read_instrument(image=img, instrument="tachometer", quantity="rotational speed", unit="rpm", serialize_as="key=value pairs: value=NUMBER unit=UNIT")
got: value=1050 unit=rpm
